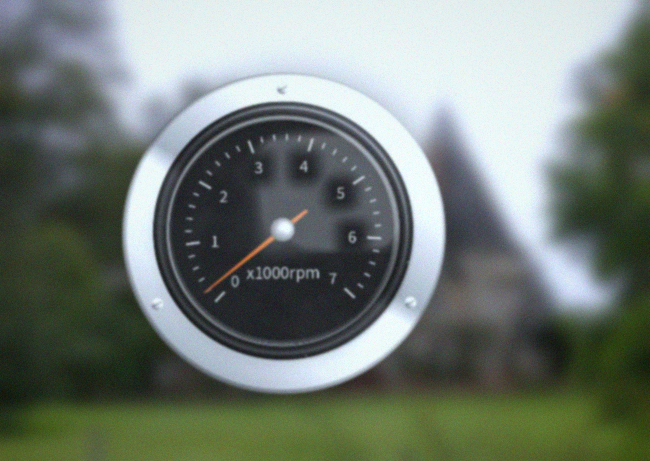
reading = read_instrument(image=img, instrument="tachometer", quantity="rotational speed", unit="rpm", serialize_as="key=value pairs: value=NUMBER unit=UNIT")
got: value=200 unit=rpm
